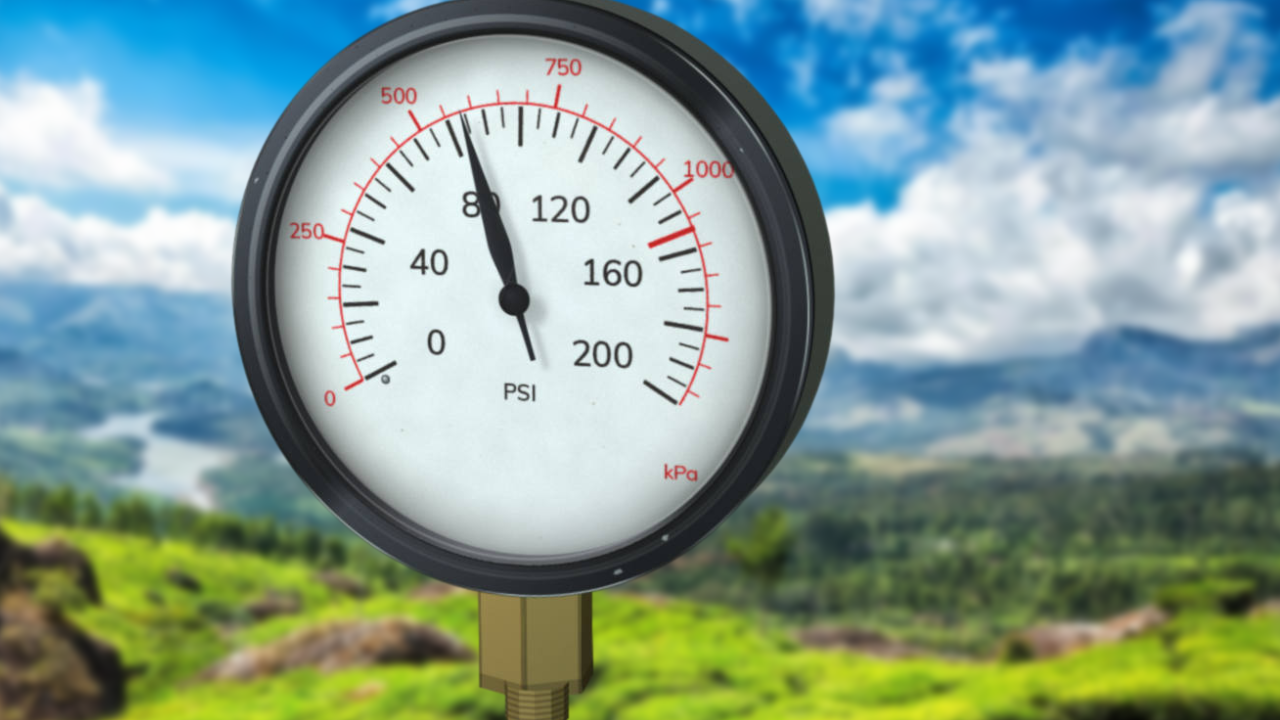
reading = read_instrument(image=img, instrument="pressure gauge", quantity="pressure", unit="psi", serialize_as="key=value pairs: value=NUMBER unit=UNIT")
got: value=85 unit=psi
